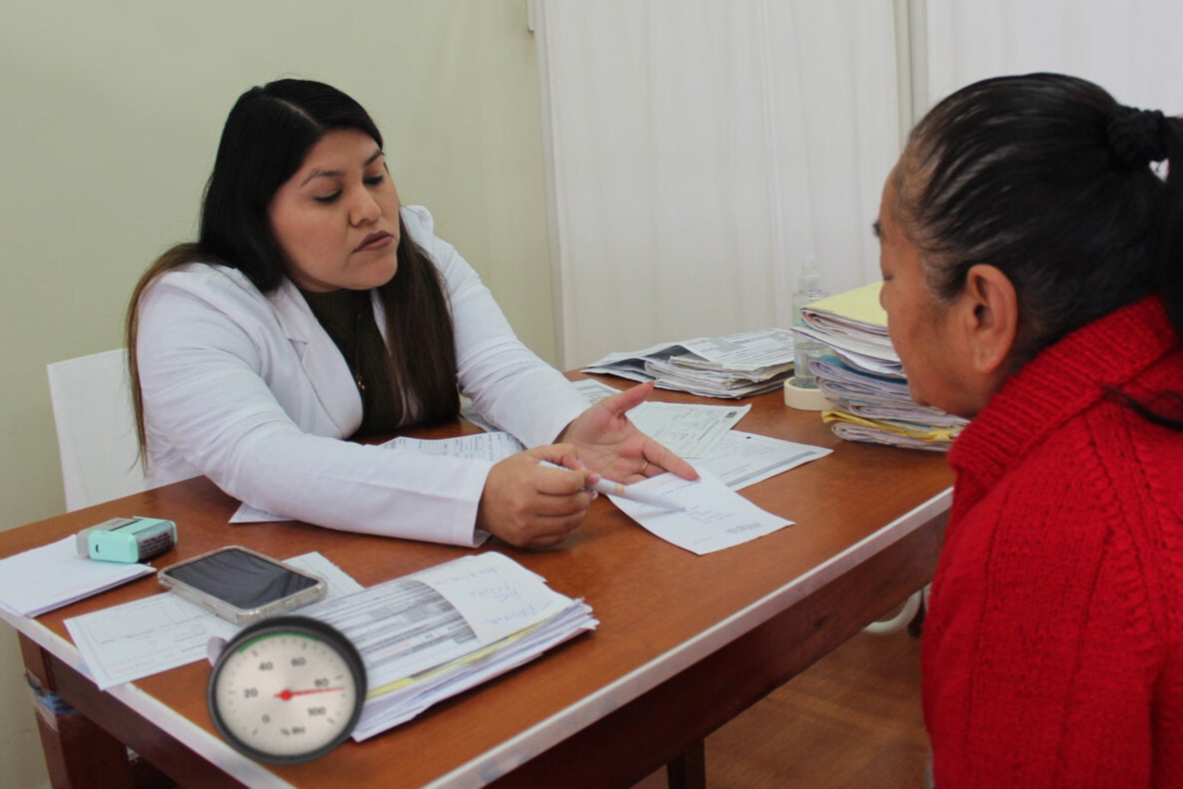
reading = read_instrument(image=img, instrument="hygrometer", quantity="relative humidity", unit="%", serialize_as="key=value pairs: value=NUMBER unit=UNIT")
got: value=84 unit=%
